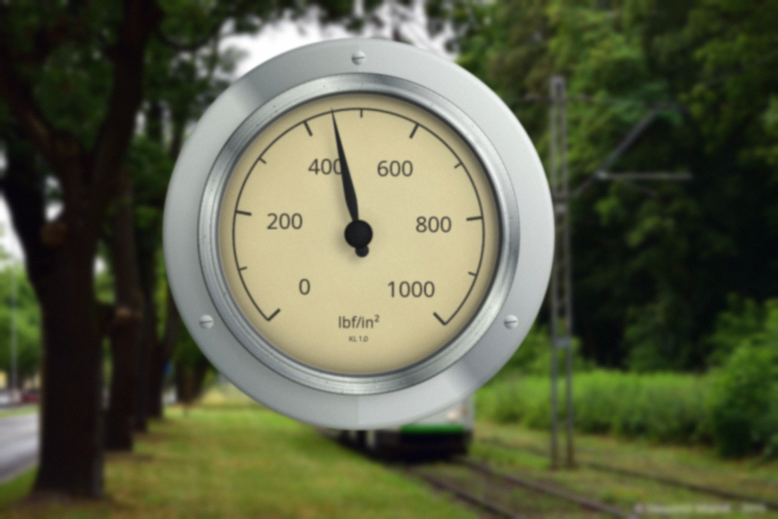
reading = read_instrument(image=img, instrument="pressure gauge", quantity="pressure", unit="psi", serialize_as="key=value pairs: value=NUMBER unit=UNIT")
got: value=450 unit=psi
